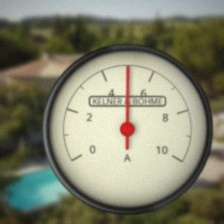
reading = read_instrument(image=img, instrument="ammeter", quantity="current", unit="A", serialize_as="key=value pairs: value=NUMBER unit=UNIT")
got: value=5 unit=A
